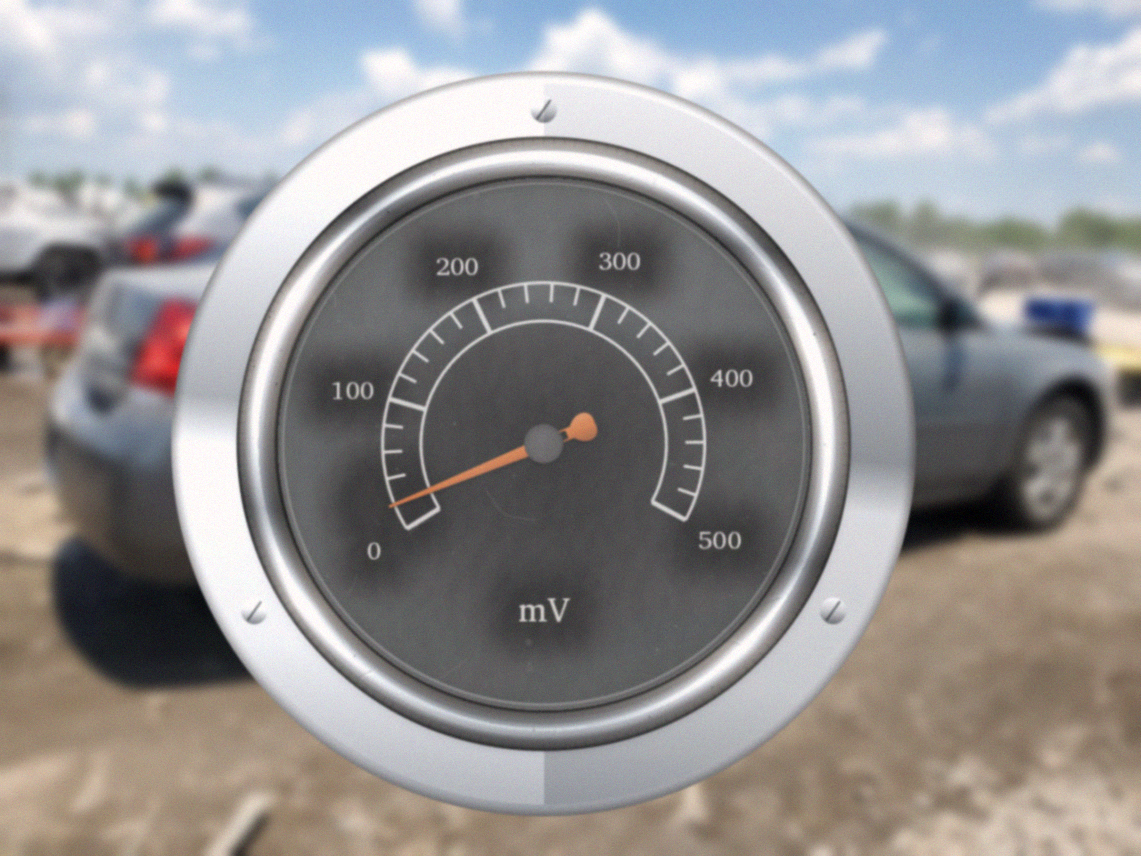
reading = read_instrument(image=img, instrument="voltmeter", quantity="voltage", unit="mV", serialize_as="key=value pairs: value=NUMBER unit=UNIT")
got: value=20 unit=mV
